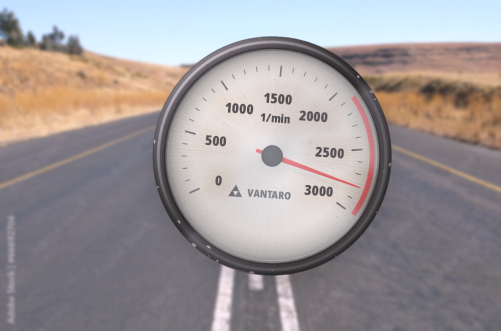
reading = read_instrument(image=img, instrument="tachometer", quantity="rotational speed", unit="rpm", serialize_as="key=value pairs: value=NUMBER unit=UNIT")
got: value=2800 unit=rpm
